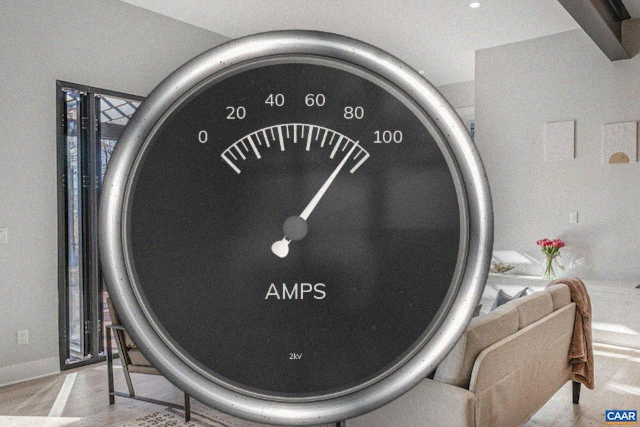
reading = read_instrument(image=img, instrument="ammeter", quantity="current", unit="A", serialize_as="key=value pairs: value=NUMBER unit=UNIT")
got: value=90 unit=A
